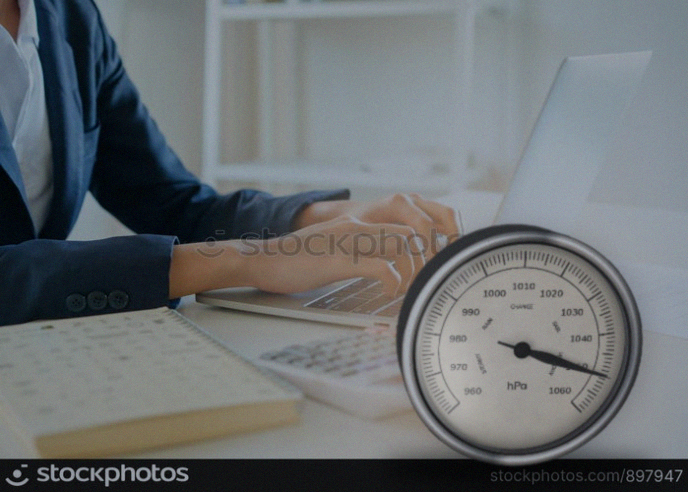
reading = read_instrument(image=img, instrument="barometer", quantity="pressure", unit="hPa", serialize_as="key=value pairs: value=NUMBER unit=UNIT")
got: value=1050 unit=hPa
